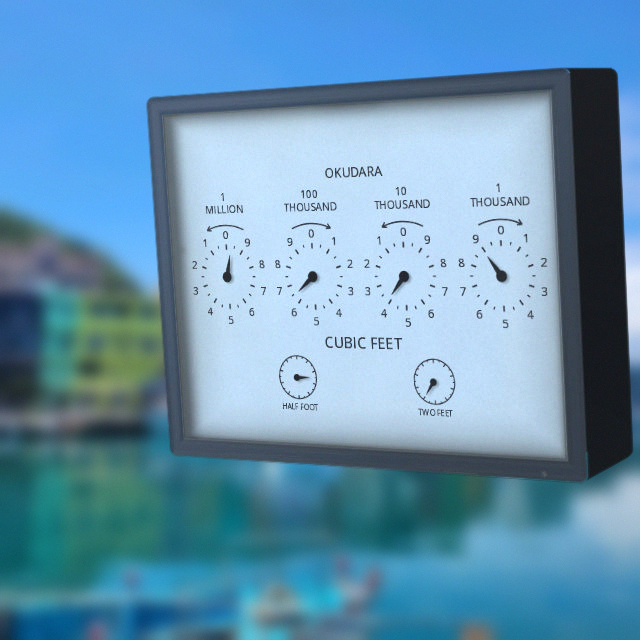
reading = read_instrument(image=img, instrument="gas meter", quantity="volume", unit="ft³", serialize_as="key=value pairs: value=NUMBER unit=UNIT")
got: value=963900 unit=ft³
